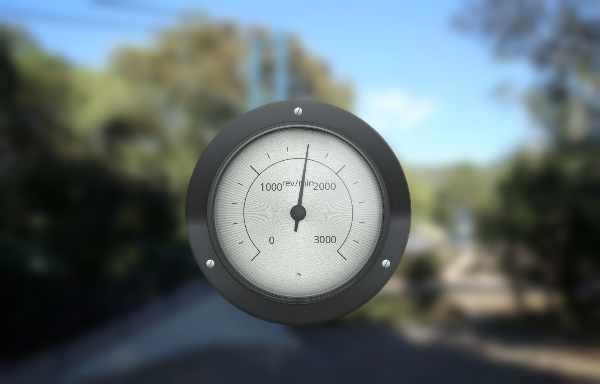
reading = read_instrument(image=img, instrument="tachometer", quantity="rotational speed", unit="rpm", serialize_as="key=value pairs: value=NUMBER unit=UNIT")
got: value=1600 unit=rpm
